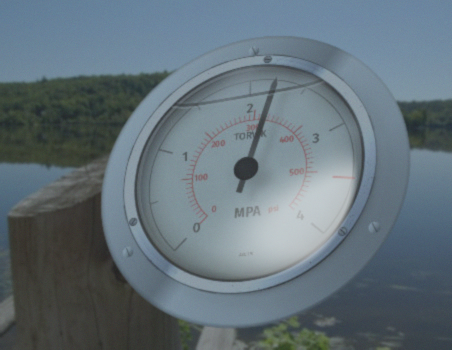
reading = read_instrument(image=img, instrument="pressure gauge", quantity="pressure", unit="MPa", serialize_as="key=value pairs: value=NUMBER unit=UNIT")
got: value=2.25 unit=MPa
